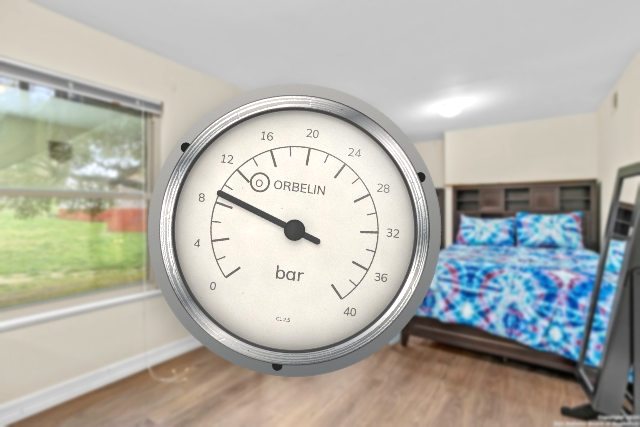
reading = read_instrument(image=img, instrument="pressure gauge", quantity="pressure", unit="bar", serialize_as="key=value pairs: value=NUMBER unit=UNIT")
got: value=9 unit=bar
